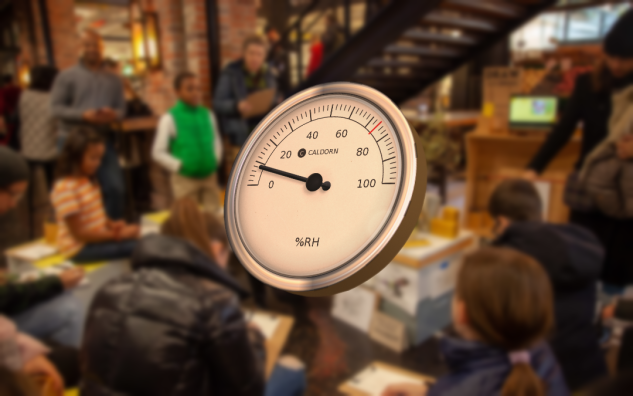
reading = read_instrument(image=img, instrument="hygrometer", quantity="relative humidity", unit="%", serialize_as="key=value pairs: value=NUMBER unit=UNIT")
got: value=8 unit=%
